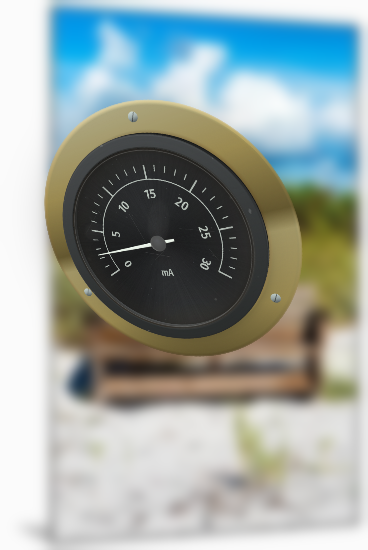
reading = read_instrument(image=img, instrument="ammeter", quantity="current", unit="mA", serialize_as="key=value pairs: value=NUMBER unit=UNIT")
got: value=2.5 unit=mA
